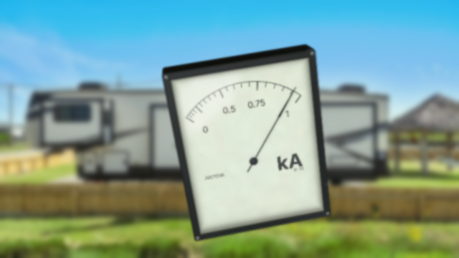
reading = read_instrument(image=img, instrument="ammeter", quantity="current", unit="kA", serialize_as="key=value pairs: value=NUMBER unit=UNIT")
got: value=0.95 unit=kA
